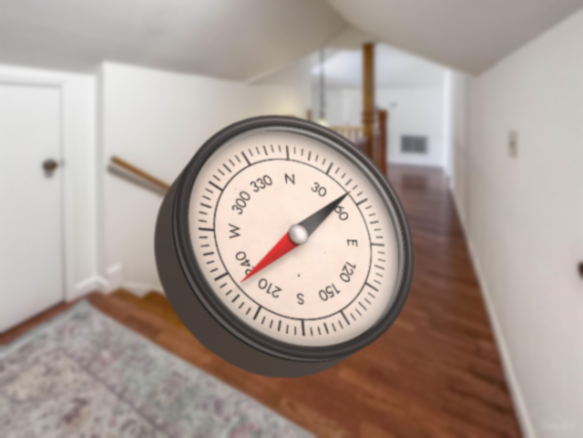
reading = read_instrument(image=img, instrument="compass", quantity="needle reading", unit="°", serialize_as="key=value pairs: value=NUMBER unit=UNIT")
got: value=230 unit=°
